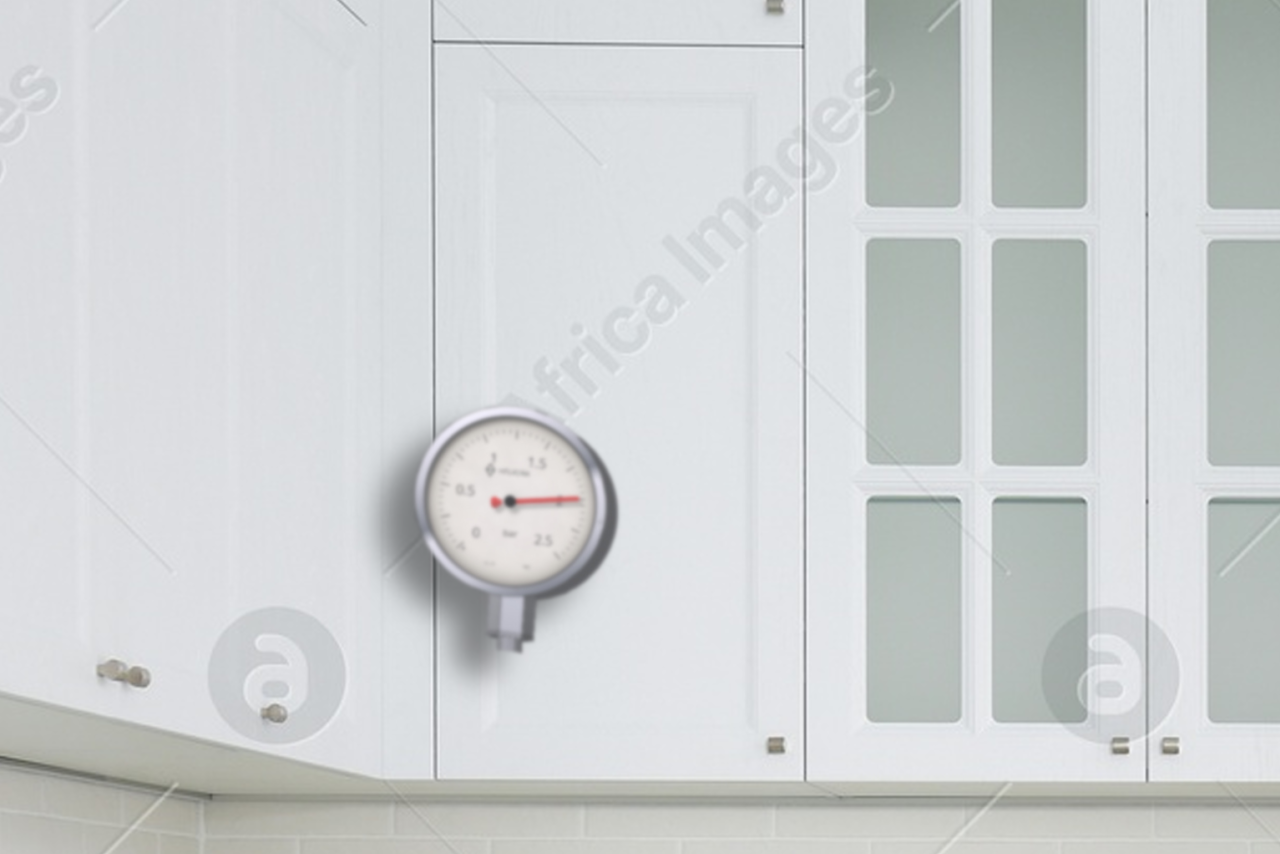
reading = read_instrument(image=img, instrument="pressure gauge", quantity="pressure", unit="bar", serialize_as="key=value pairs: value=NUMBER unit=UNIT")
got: value=2 unit=bar
